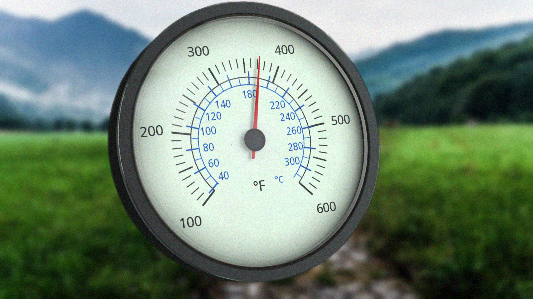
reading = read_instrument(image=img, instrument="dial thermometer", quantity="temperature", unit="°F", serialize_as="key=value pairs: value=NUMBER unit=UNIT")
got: value=370 unit=°F
